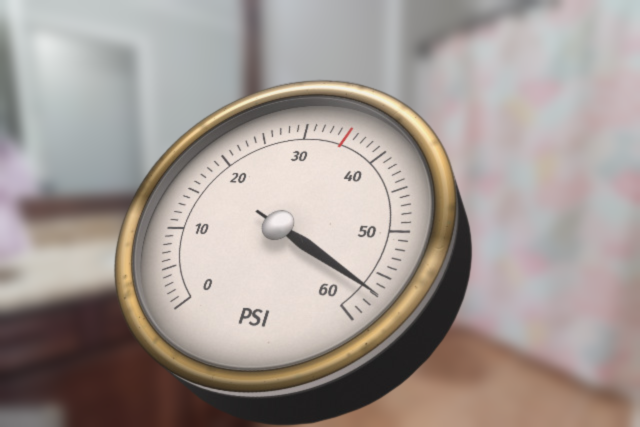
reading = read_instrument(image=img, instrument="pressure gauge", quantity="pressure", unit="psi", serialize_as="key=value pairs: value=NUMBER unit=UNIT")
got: value=57 unit=psi
